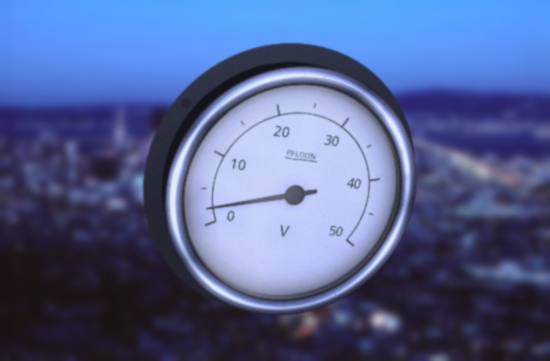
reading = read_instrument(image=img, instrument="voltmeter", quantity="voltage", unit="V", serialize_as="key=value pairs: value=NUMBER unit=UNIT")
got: value=2.5 unit=V
